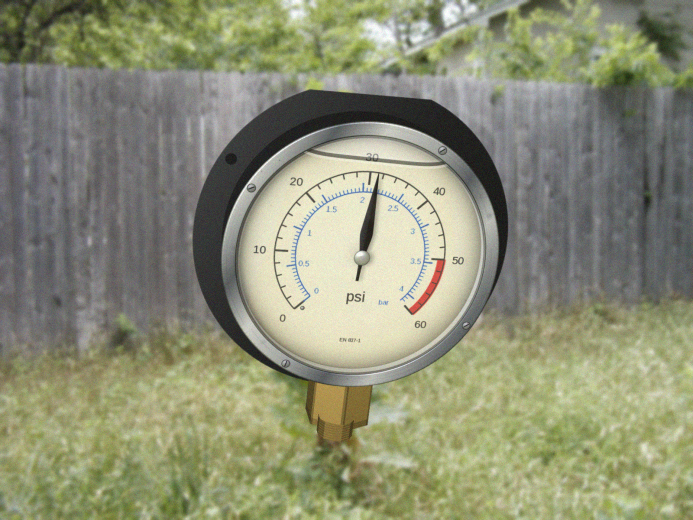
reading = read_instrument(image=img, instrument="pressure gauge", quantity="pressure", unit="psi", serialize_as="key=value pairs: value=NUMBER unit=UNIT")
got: value=31 unit=psi
